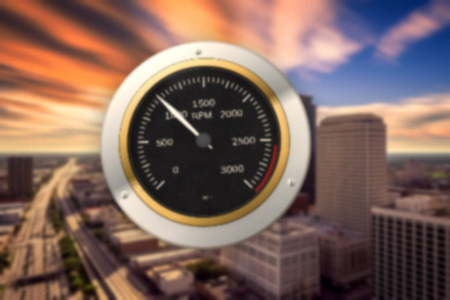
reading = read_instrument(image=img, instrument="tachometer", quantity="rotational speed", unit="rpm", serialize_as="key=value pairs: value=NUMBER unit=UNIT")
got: value=1000 unit=rpm
